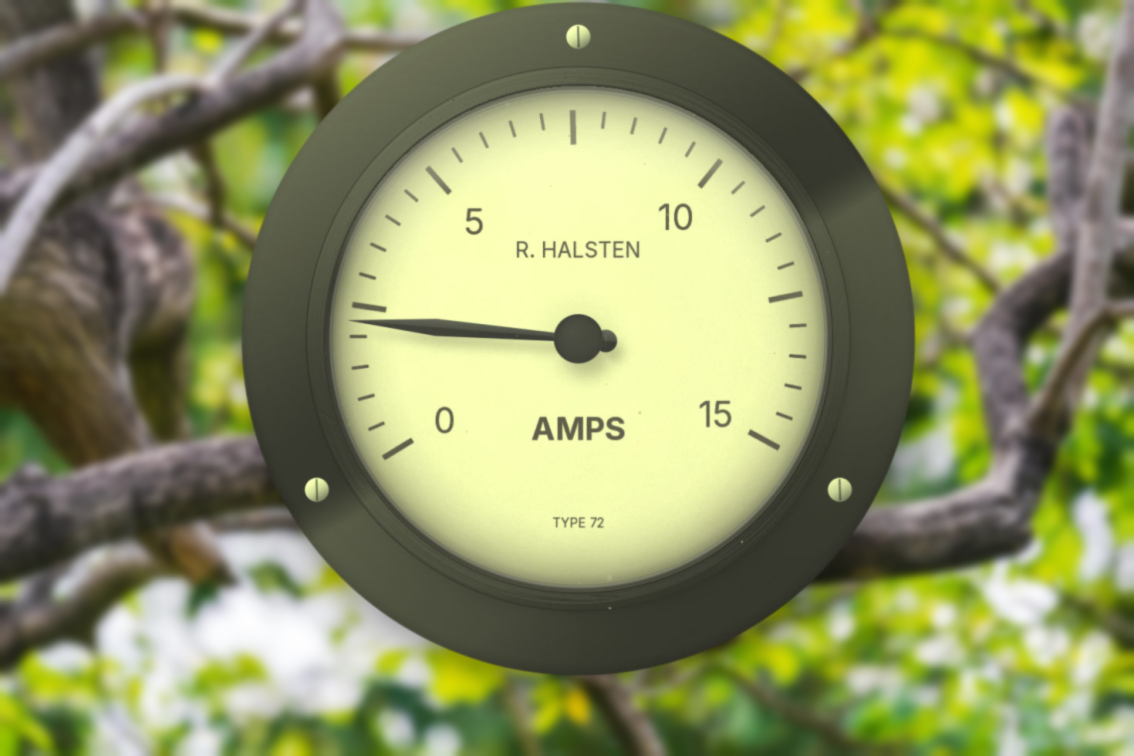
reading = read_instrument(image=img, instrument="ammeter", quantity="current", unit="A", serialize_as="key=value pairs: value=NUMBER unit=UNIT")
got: value=2.25 unit=A
